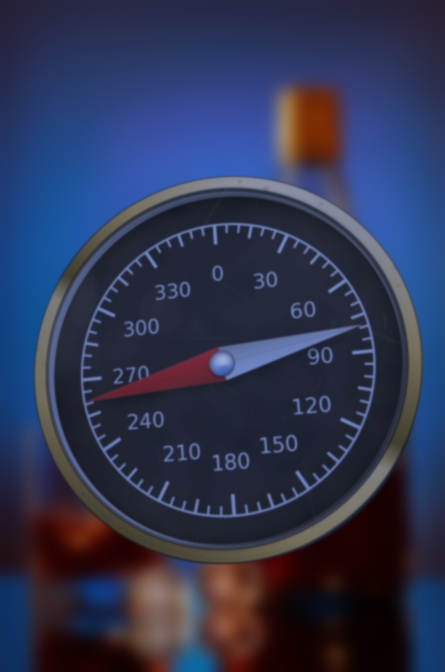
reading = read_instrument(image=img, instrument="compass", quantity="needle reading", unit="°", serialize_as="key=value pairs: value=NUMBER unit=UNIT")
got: value=260 unit=°
